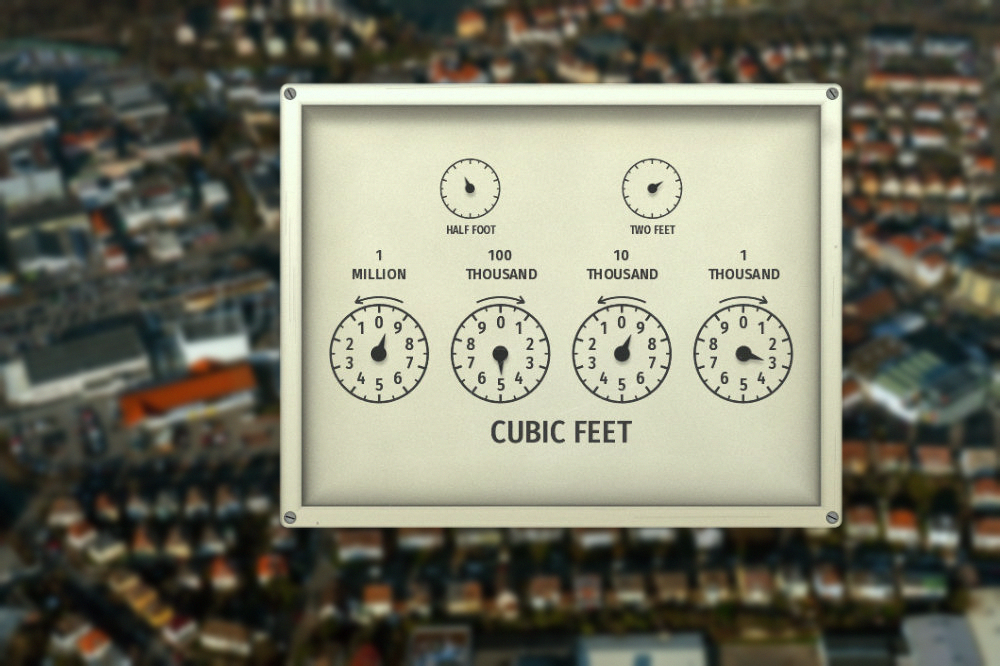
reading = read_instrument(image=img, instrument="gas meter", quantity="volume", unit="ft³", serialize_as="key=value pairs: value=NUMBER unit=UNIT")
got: value=949300 unit=ft³
